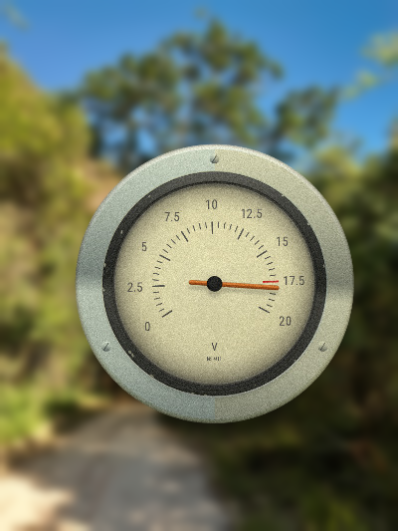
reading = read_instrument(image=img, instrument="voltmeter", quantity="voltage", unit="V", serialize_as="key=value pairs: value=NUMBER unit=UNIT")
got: value=18 unit=V
